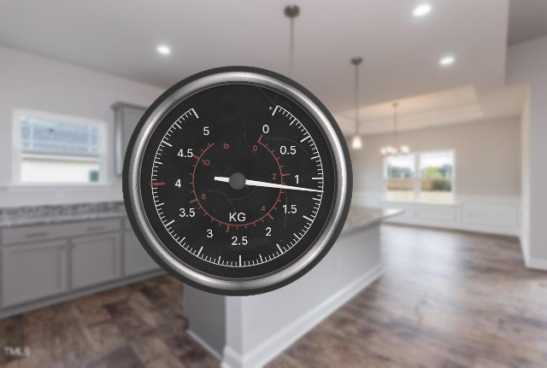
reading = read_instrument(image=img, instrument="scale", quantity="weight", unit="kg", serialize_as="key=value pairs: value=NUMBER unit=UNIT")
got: value=1.15 unit=kg
